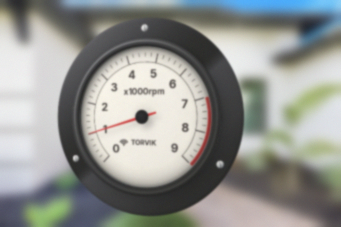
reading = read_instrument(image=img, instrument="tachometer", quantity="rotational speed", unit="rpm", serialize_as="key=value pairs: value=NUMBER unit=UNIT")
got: value=1000 unit=rpm
